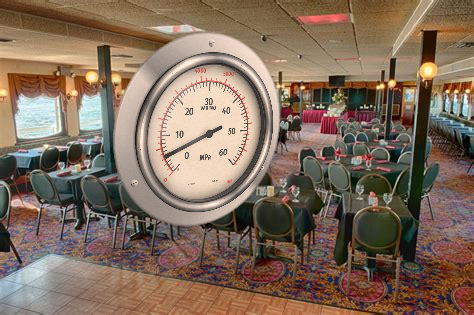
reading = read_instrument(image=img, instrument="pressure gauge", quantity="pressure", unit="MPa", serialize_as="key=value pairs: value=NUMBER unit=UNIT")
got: value=5 unit=MPa
